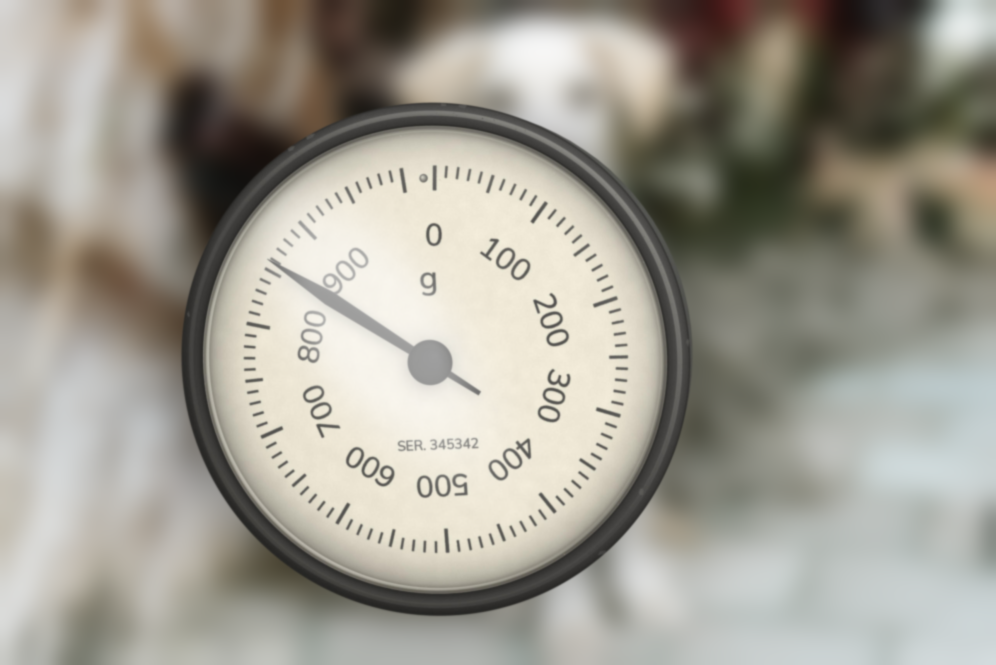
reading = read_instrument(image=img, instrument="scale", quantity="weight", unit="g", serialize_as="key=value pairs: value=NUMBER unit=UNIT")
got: value=860 unit=g
